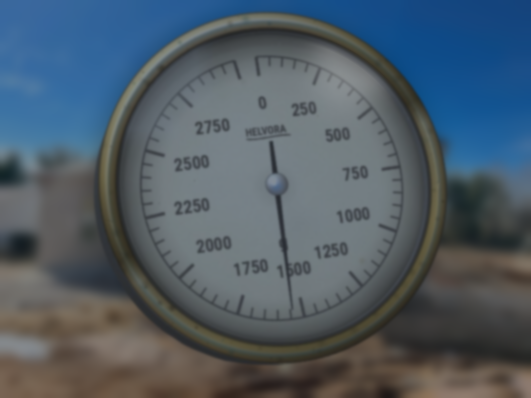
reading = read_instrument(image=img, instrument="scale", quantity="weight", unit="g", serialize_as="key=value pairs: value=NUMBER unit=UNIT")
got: value=1550 unit=g
